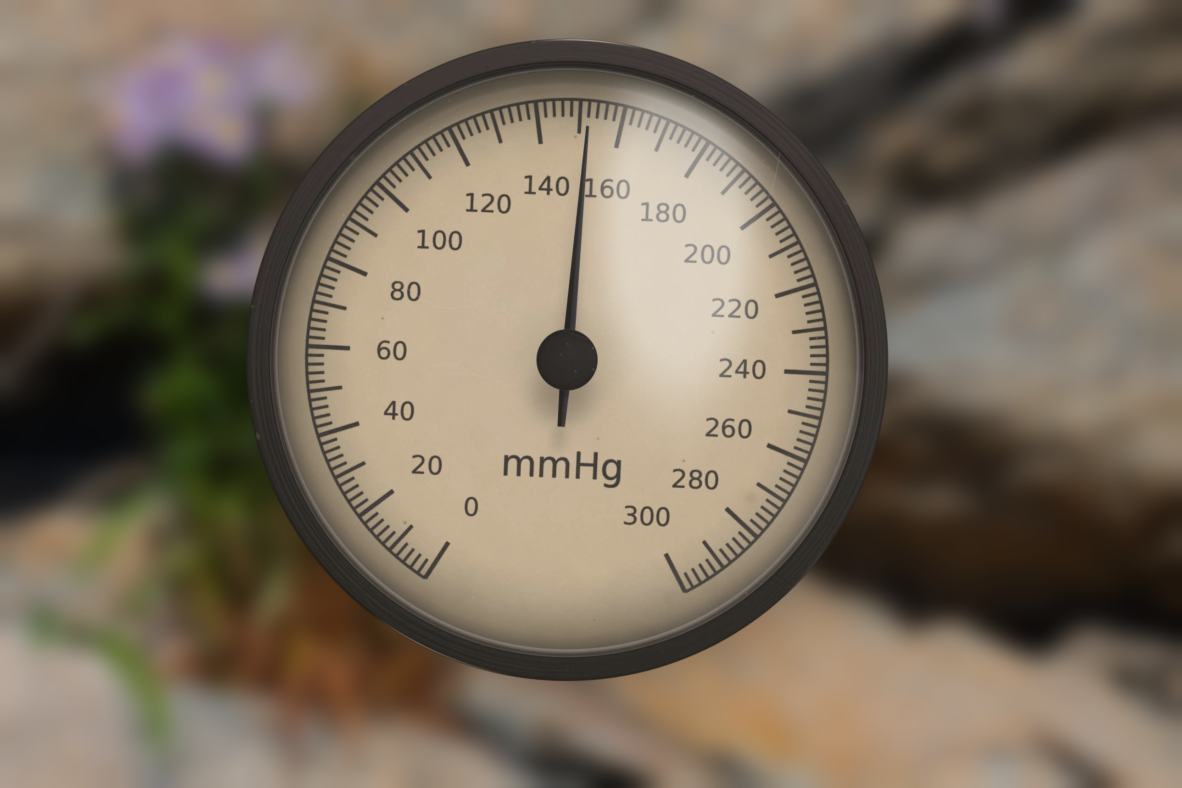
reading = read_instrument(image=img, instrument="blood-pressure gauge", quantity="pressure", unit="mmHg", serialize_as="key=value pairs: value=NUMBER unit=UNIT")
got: value=152 unit=mmHg
